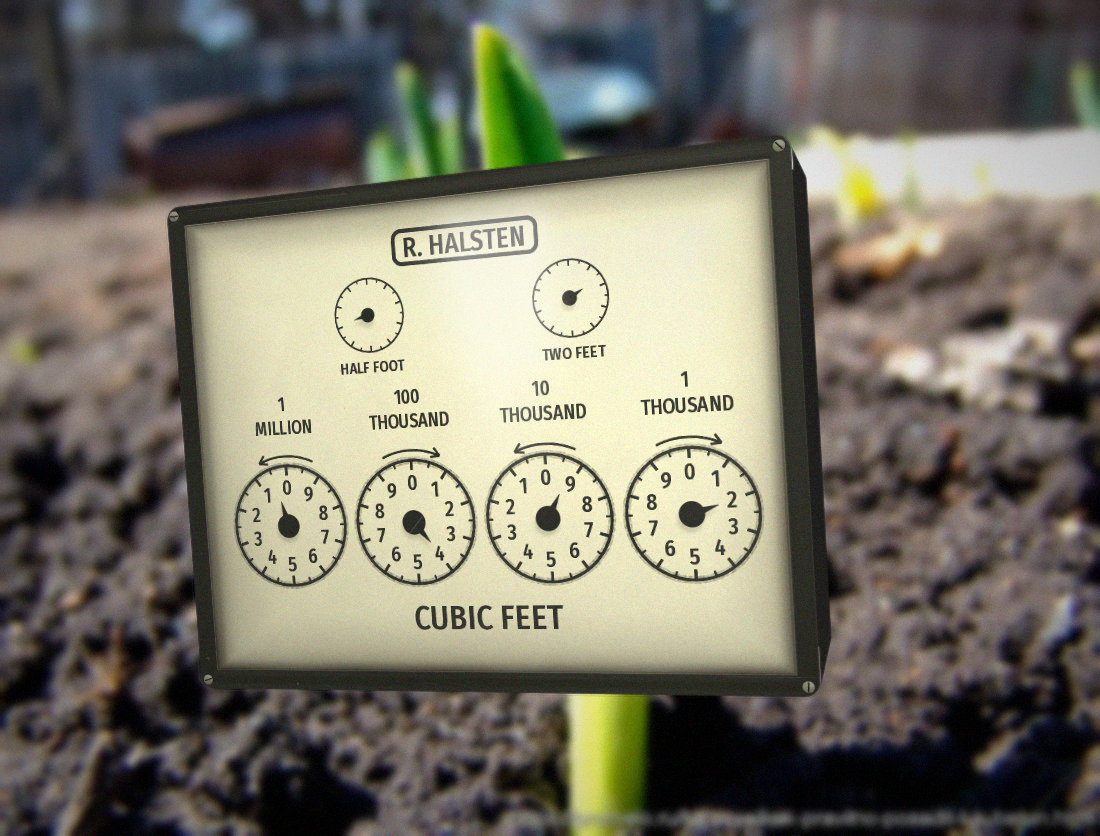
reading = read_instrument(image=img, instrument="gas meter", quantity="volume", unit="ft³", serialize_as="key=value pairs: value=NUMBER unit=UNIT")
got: value=39200 unit=ft³
